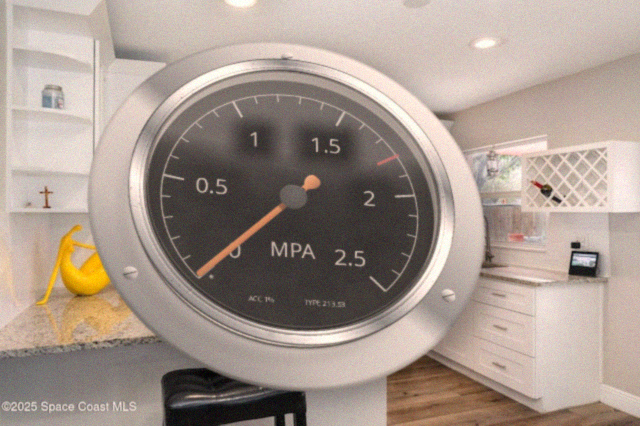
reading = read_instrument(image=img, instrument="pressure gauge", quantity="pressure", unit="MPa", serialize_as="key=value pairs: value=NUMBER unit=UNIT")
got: value=0 unit=MPa
